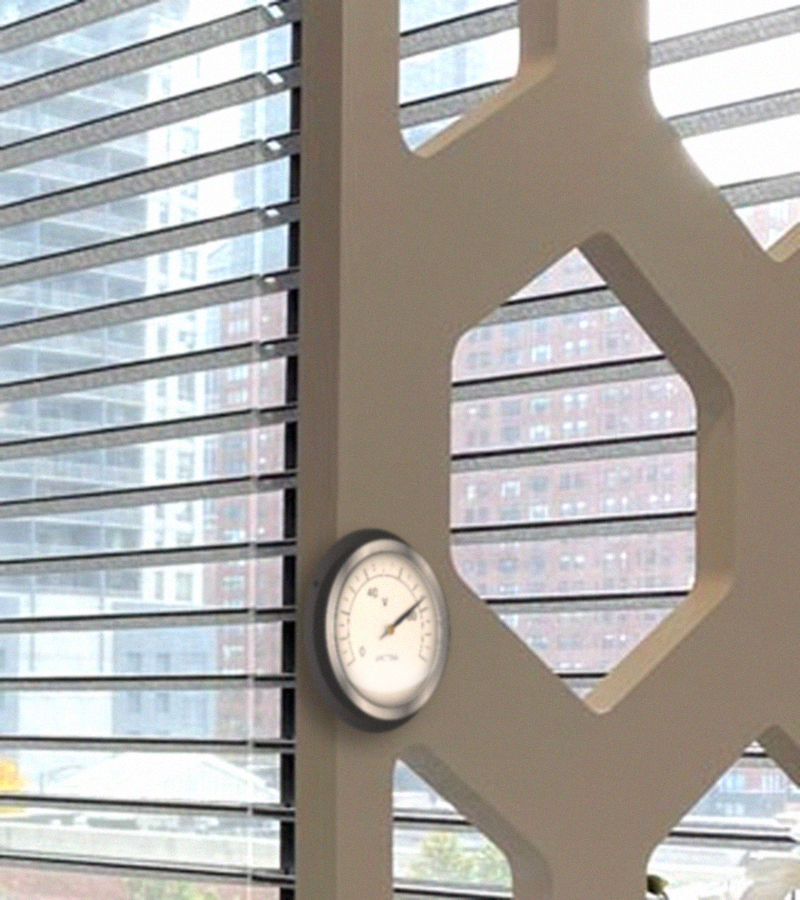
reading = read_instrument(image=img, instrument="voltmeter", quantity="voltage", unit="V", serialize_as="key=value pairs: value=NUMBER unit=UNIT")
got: value=75 unit=V
